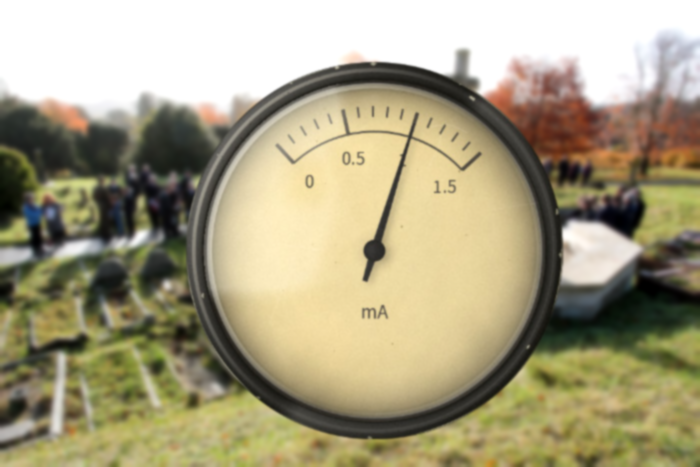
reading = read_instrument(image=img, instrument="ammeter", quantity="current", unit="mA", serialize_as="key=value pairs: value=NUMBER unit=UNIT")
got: value=1 unit=mA
